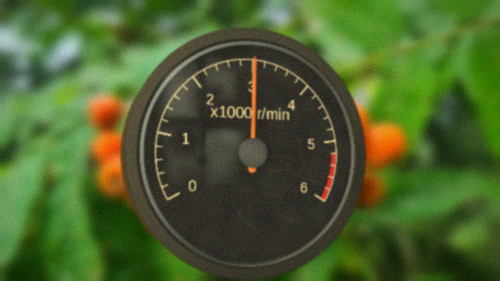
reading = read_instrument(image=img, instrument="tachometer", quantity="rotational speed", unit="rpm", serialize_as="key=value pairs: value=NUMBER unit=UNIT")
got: value=3000 unit=rpm
